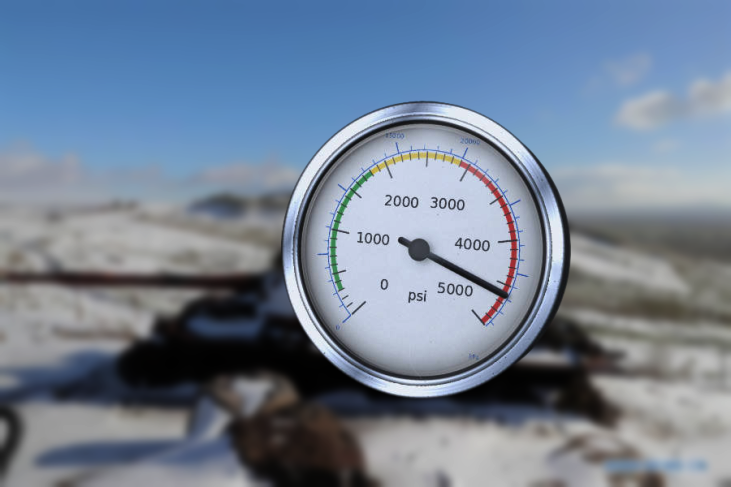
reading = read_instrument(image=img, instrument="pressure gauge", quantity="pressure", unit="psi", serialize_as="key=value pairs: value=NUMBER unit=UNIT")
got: value=4600 unit=psi
